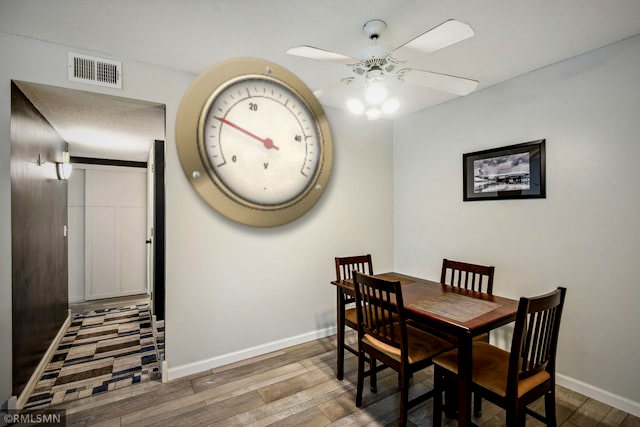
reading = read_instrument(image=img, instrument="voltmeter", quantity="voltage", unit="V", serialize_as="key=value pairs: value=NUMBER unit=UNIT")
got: value=10 unit=V
